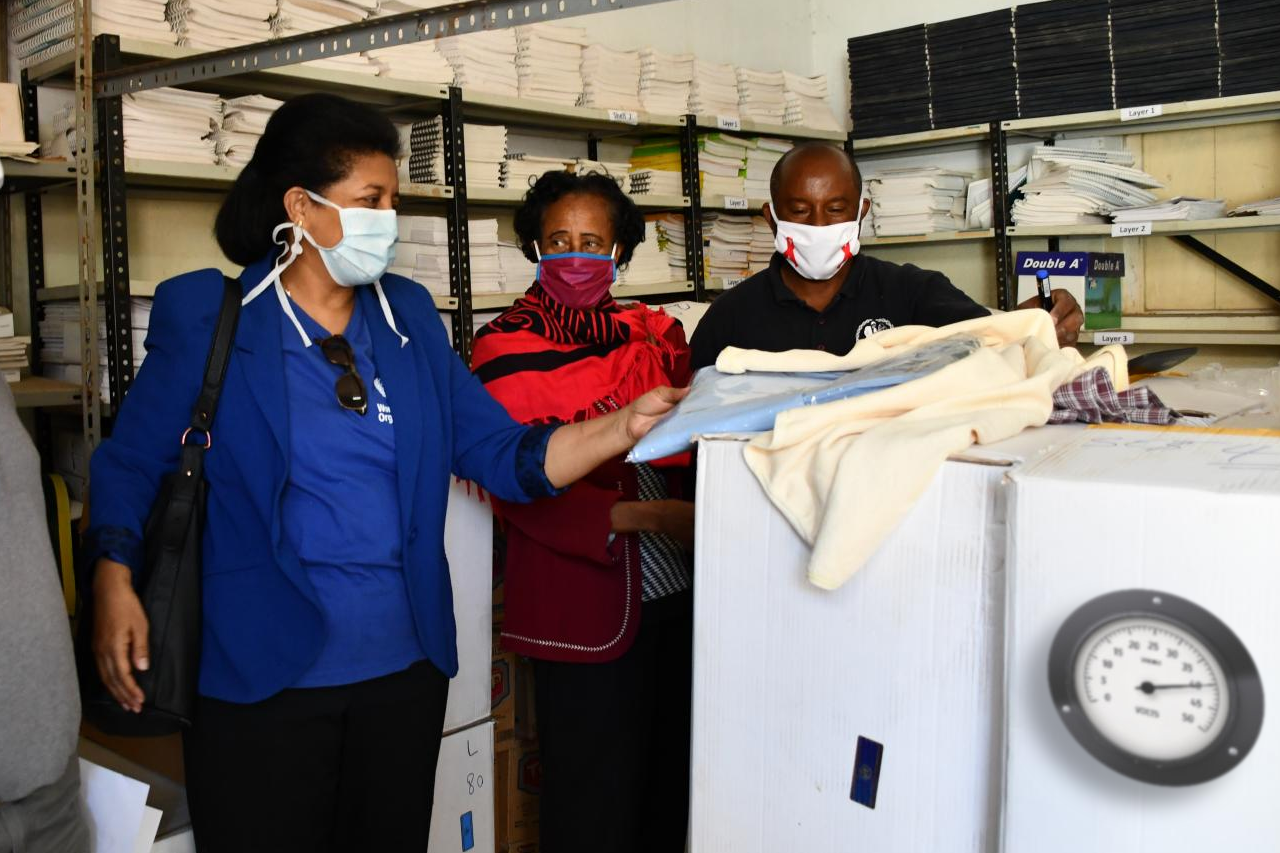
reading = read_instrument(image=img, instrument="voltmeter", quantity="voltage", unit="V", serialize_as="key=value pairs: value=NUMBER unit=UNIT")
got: value=40 unit=V
